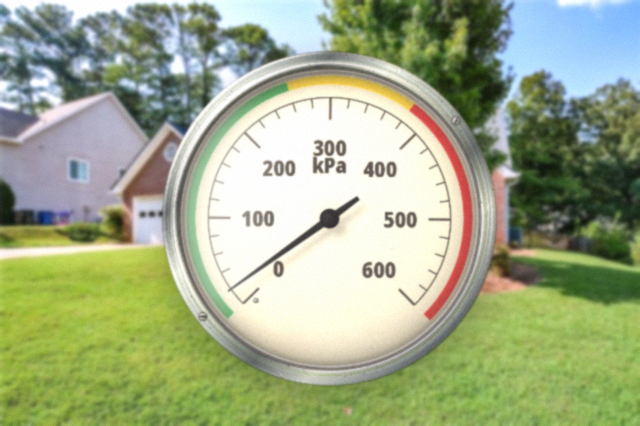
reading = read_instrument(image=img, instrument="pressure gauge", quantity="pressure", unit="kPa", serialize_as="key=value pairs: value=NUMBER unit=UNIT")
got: value=20 unit=kPa
